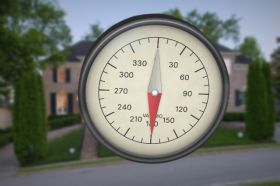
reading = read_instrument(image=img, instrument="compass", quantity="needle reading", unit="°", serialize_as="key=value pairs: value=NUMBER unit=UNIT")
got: value=180 unit=°
